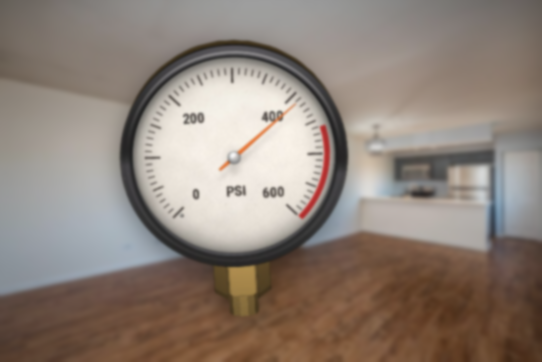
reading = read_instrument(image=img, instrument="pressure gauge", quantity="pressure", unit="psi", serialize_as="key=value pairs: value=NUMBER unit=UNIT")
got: value=410 unit=psi
